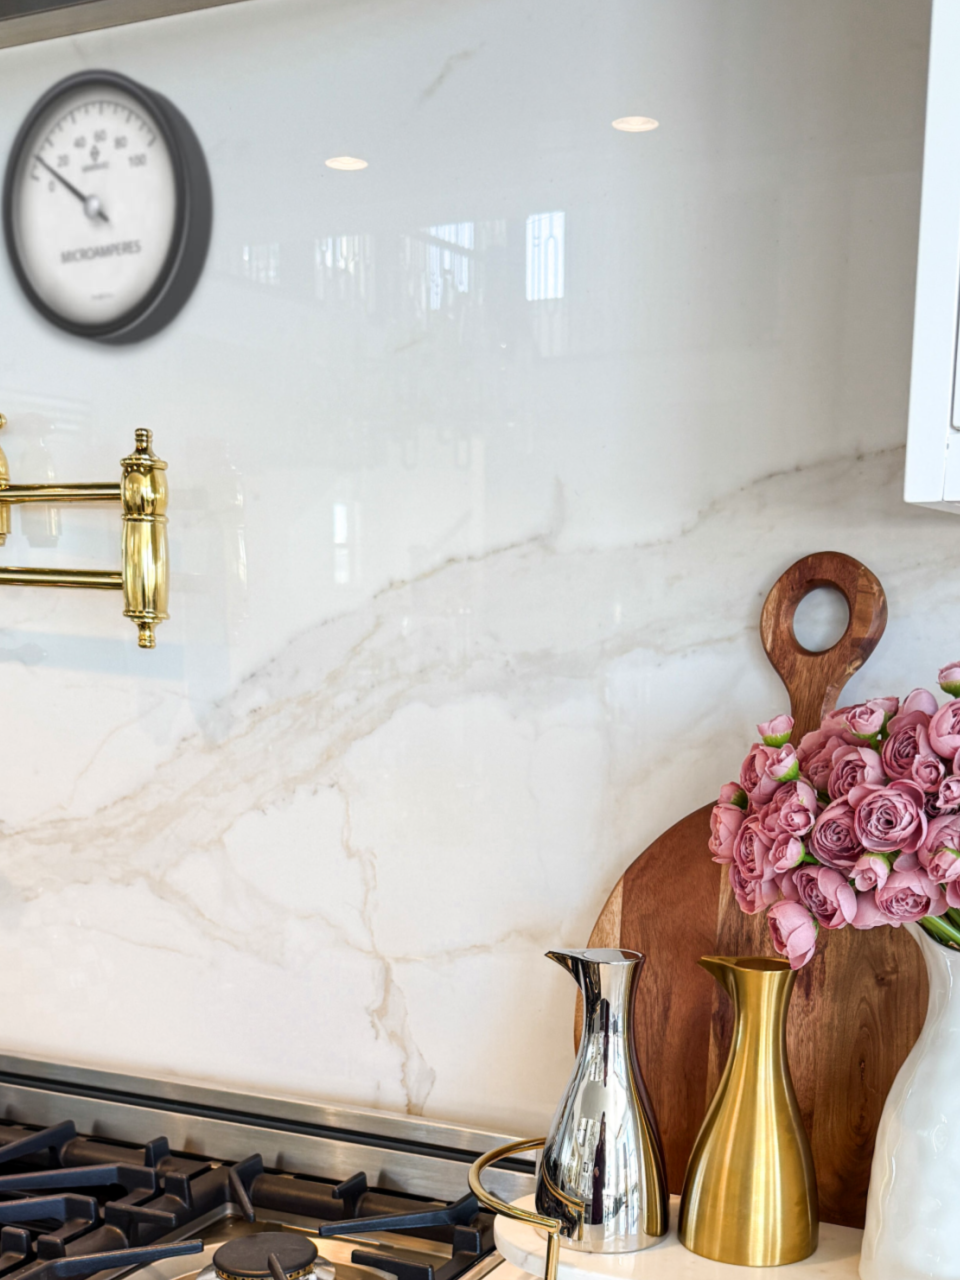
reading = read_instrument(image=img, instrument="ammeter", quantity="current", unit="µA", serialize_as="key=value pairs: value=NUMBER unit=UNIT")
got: value=10 unit=µA
